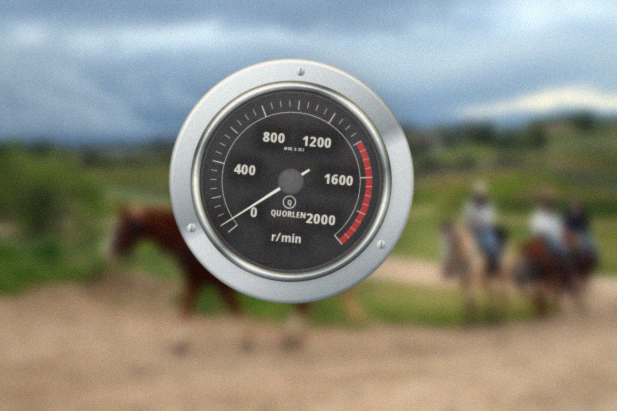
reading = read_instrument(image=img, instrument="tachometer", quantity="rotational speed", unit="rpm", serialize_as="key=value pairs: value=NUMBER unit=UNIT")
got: value=50 unit=rpm
